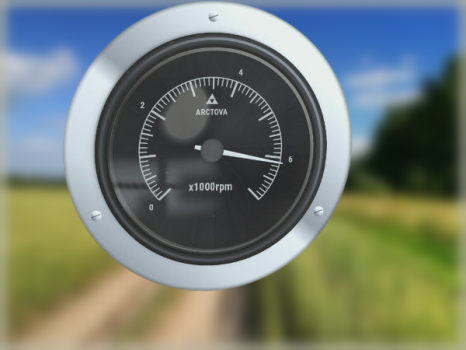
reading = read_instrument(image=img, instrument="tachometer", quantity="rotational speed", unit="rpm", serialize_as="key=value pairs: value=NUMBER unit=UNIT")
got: value=6100 unit=rpm
